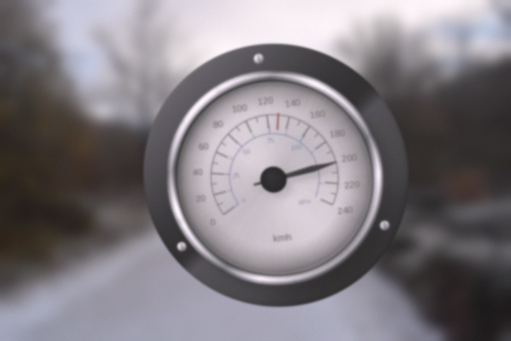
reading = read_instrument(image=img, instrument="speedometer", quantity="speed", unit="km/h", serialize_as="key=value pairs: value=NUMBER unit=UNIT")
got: value=200 unit=km/h
